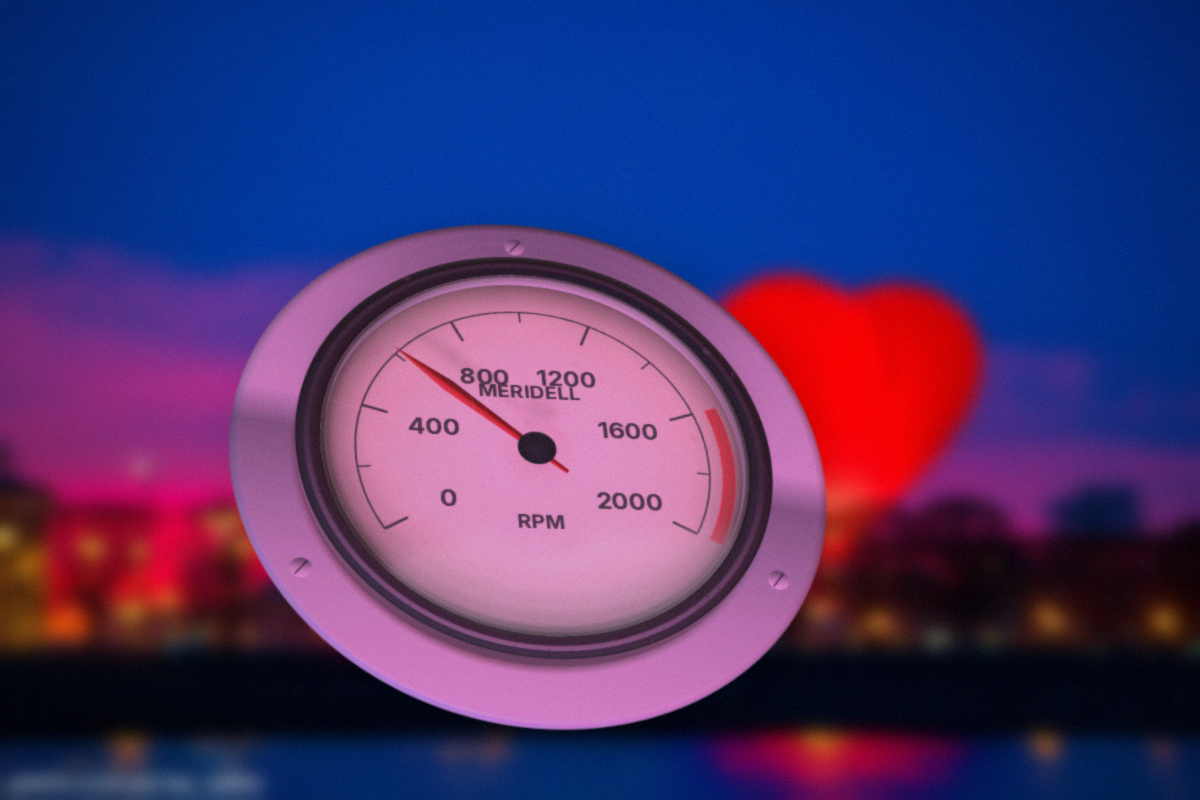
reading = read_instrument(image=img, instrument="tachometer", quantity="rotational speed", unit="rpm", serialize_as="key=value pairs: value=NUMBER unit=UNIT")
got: value=600 unit=rpm
